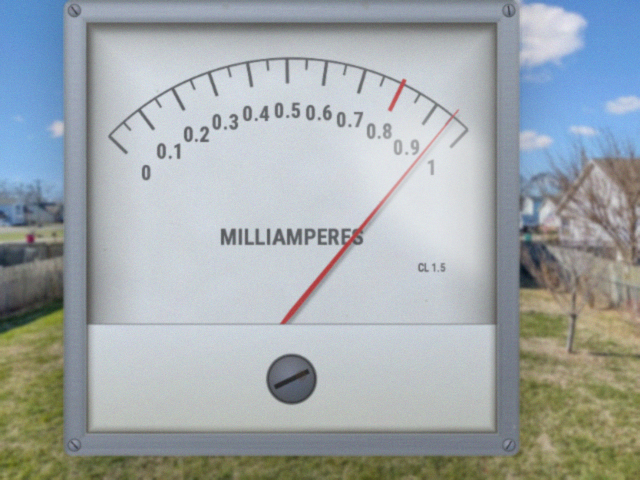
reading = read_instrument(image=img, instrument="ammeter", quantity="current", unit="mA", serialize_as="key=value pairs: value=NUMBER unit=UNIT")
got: value=0.95 unit=mA
